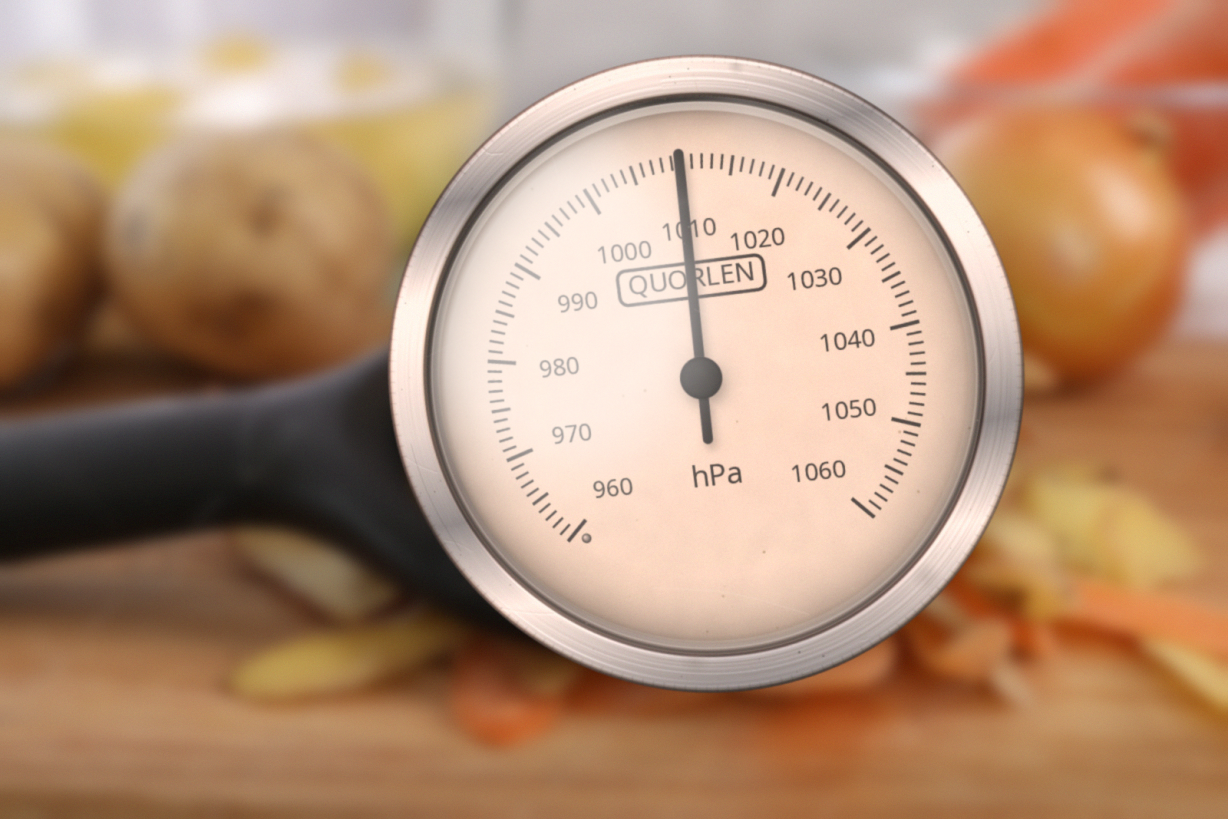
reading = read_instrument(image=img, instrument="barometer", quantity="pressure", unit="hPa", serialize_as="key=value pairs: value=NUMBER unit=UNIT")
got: value=1010 unit=hPa
